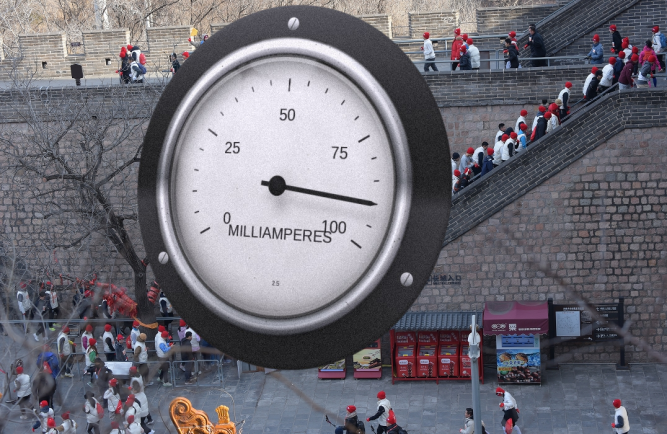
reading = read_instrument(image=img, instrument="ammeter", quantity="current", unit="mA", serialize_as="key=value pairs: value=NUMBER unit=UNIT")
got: value=90 unit=mA
